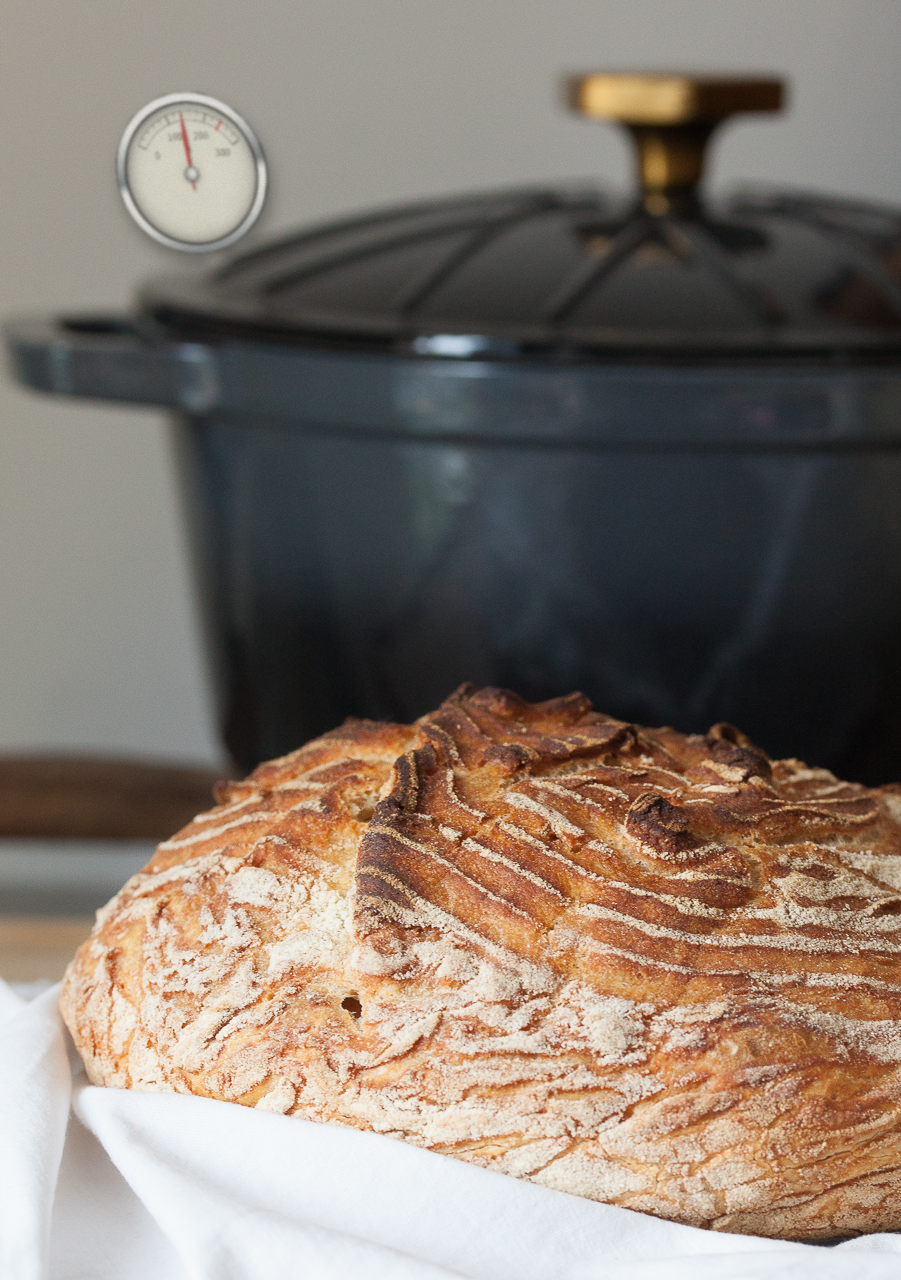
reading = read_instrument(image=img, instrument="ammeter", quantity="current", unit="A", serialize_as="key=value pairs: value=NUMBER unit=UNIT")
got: value=140 unit=A
